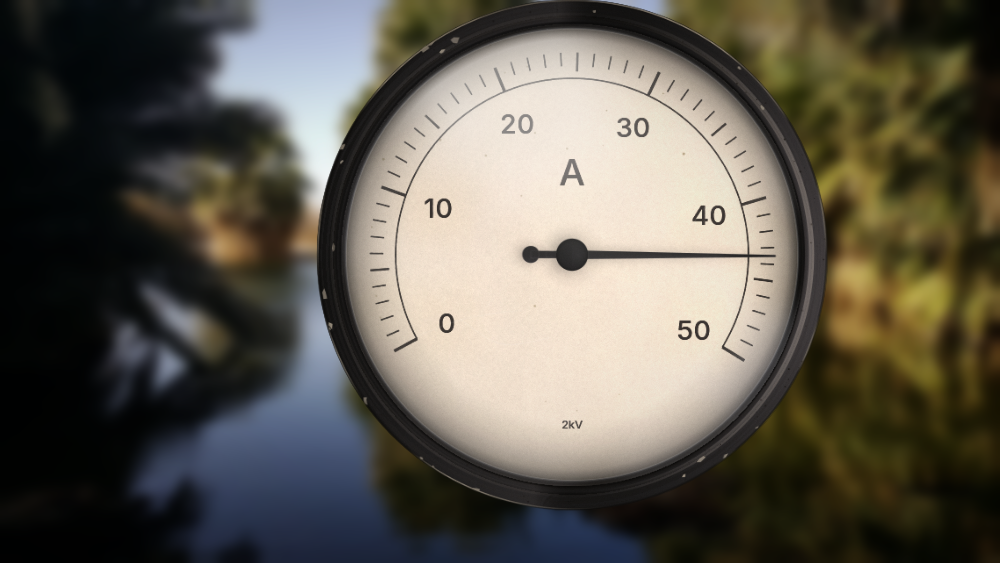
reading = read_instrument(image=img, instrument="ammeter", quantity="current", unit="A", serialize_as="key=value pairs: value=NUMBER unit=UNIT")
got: value=43.5 unit=A
